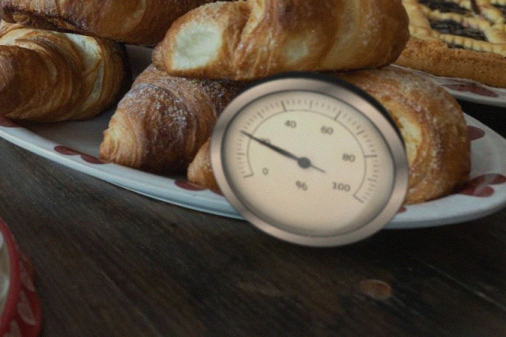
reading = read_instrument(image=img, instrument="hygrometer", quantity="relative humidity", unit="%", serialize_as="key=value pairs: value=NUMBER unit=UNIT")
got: value=20 unit=%
